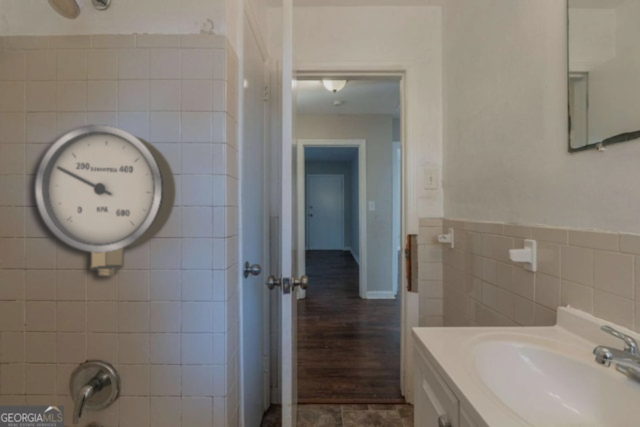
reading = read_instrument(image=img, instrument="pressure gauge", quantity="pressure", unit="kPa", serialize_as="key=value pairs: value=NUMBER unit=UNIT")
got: value=150 unit=kPa
